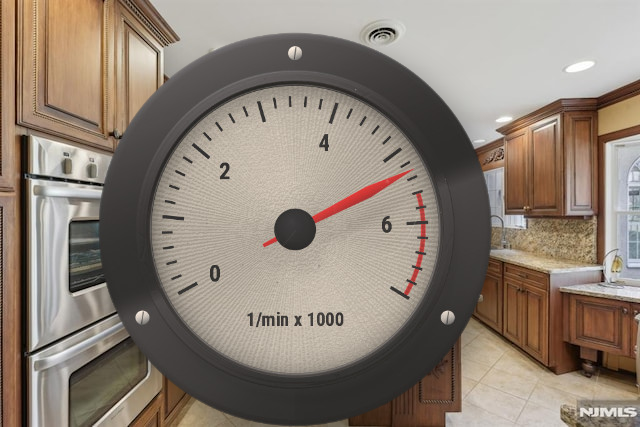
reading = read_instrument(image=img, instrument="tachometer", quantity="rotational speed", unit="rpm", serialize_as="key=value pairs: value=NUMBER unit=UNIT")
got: value=5300 unit=rpm
